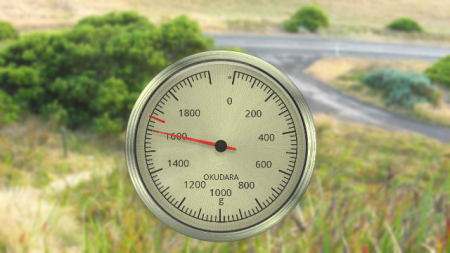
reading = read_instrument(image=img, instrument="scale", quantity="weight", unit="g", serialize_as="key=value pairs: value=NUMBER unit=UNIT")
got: value=1600 unit=g
